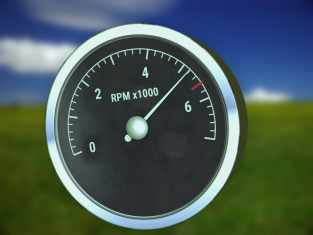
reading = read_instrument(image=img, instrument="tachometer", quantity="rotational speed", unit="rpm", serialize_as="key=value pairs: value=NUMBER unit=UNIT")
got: value=5200 unit=rpm
